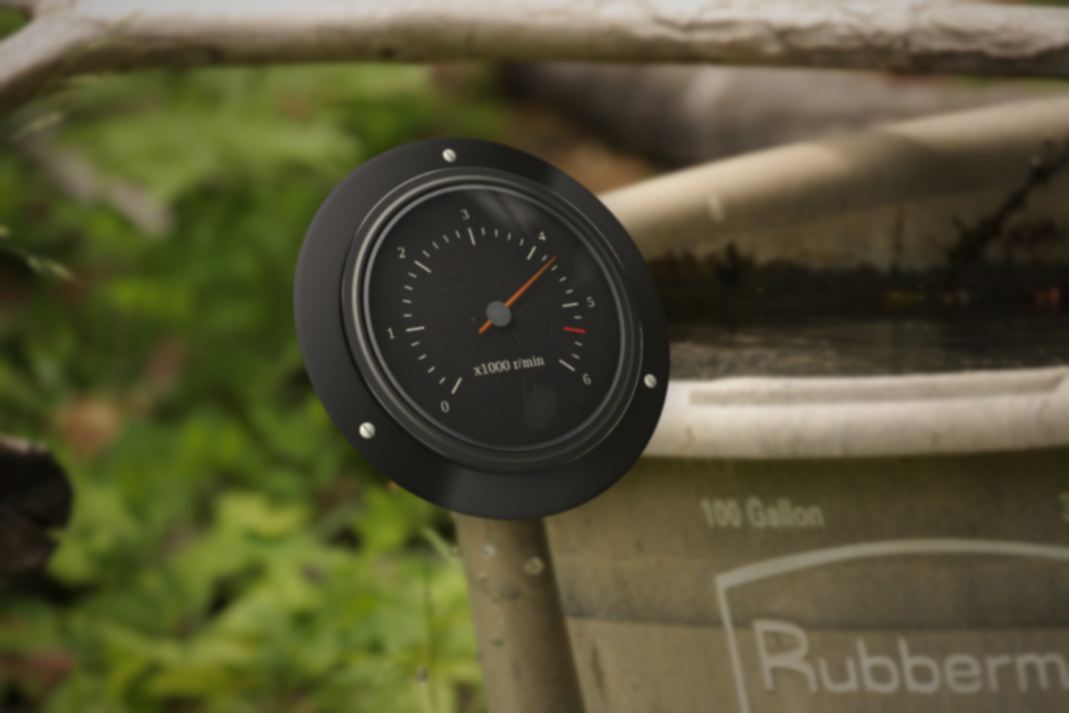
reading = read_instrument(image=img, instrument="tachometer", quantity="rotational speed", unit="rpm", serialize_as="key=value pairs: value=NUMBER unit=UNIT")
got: value=4300 unit=rpm
